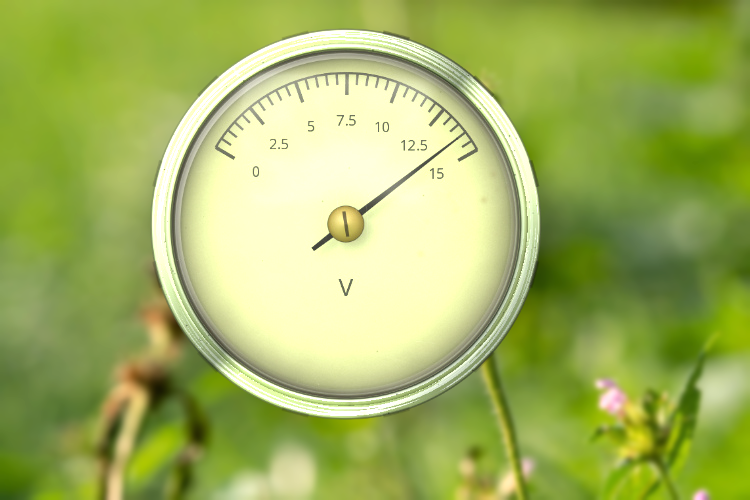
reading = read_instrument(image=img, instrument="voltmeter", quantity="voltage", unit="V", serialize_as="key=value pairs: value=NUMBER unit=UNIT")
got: value=14 unit=V
